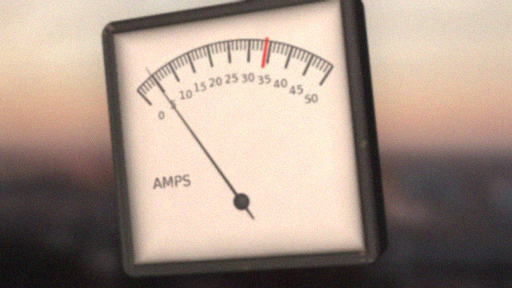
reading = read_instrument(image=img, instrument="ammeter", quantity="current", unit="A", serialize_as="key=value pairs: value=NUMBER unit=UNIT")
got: value=5 unit=A
